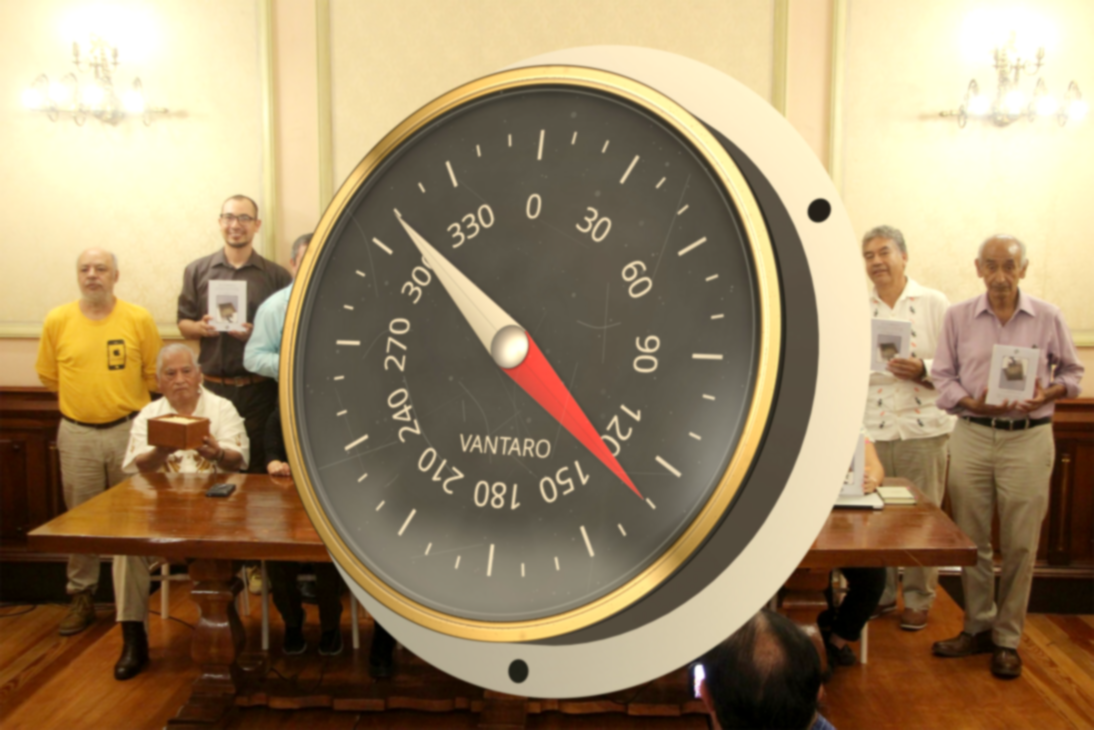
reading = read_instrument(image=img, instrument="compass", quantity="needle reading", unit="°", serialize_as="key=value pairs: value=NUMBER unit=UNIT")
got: value=130 unit=°
